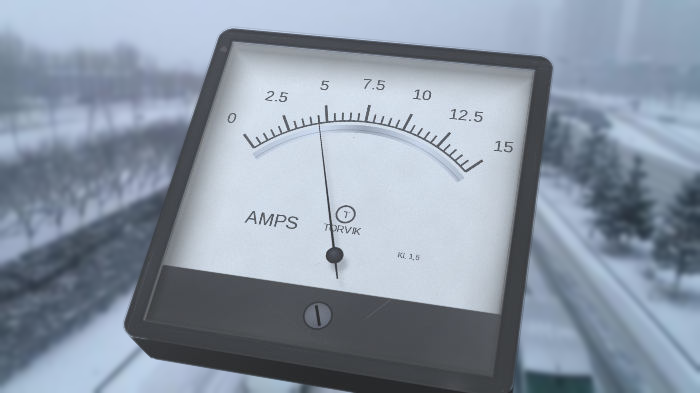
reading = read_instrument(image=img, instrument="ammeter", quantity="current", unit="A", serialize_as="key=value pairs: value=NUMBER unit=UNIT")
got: value=4.5 unit=A
